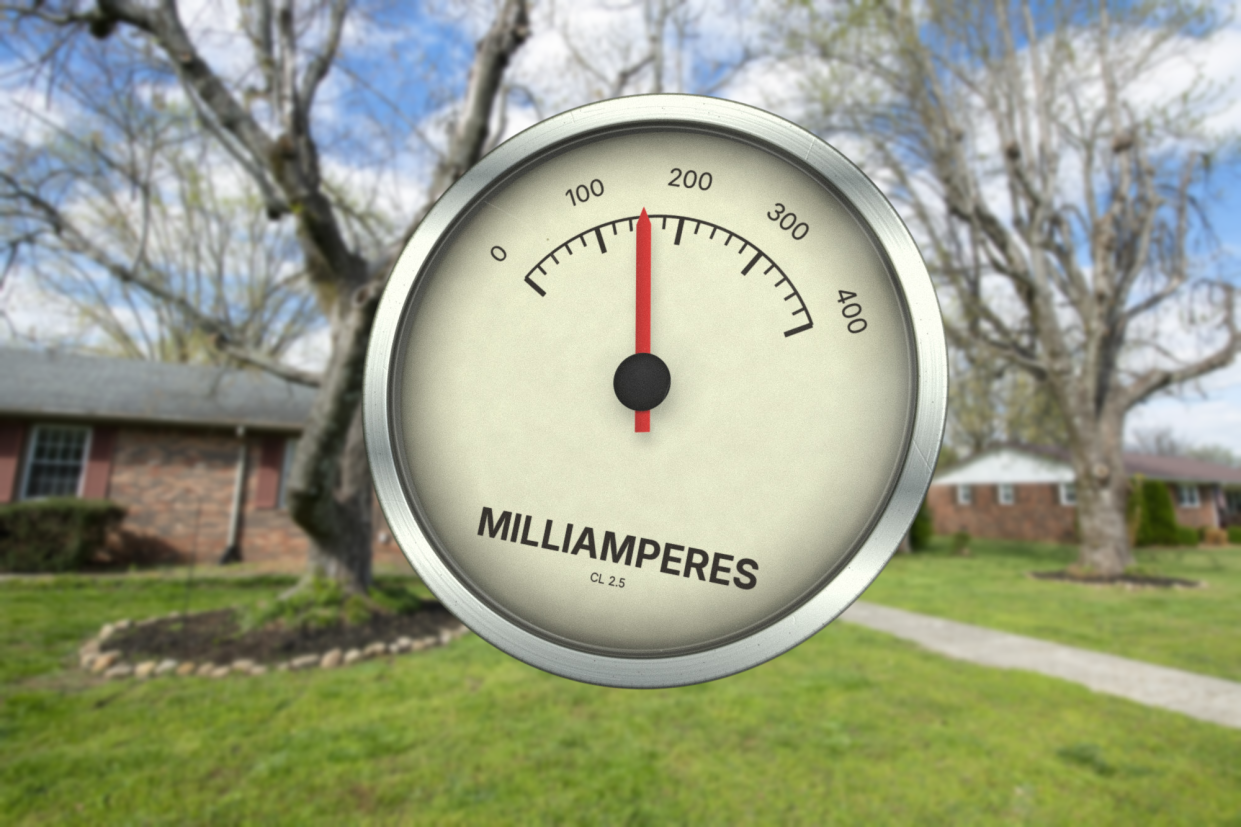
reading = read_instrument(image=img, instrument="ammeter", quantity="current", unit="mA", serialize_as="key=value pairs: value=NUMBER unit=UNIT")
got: value=160 unit=mA
